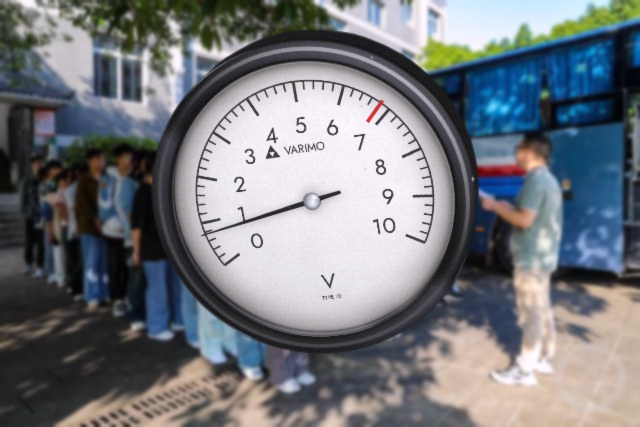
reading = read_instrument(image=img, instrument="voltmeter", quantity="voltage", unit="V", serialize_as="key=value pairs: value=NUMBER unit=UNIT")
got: value=0.8 unit=V
